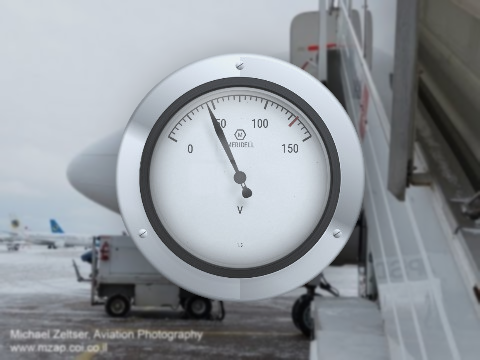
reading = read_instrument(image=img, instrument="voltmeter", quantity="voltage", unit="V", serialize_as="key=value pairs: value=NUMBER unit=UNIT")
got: value=45 unit=V
